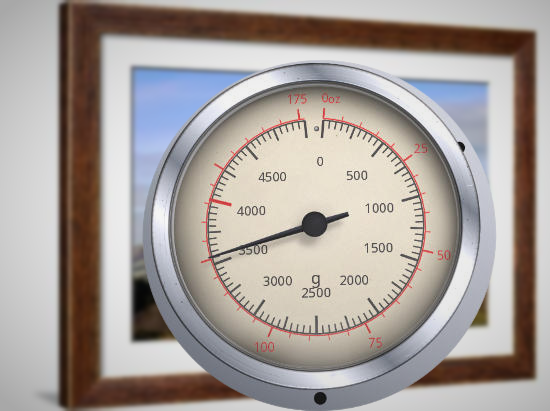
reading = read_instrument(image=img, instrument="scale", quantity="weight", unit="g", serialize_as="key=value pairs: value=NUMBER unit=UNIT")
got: value=3550 unit=g
